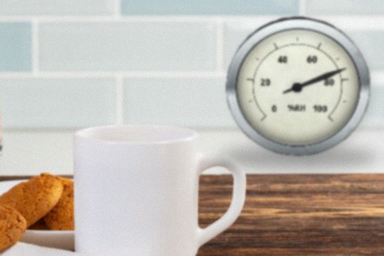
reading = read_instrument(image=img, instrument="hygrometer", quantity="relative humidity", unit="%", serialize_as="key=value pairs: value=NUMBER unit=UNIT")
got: value=75 unit=%
